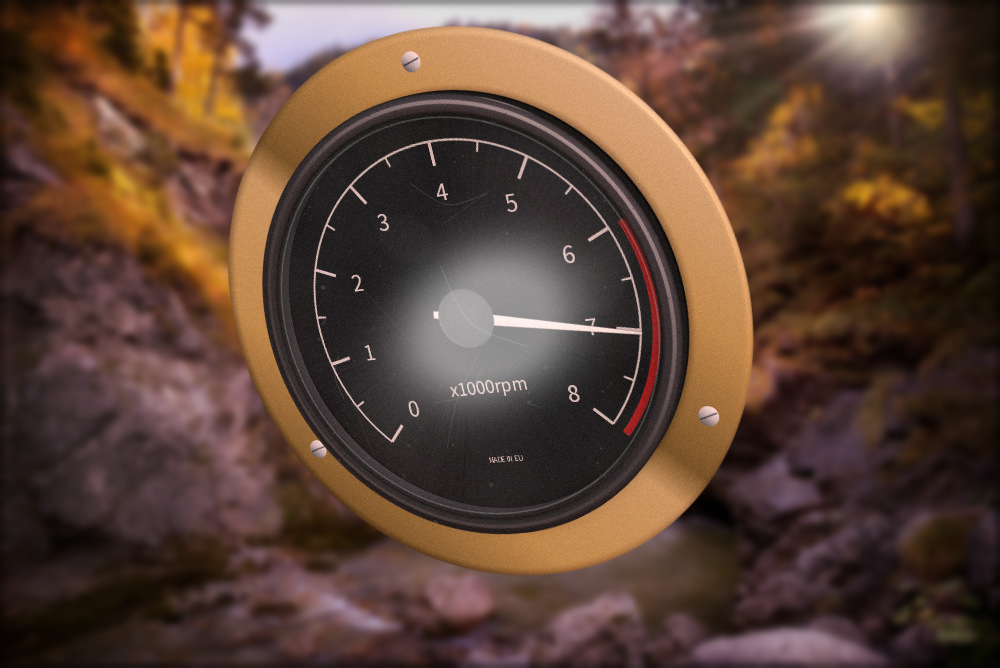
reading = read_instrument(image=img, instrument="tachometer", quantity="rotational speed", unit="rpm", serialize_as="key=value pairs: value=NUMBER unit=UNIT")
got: value=7000 unit=rpm
